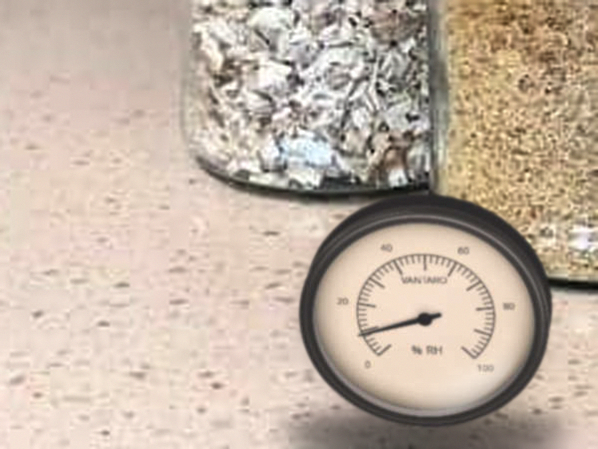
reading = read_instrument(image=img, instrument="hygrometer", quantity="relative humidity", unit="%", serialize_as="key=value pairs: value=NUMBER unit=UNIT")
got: value=10 unit=%
